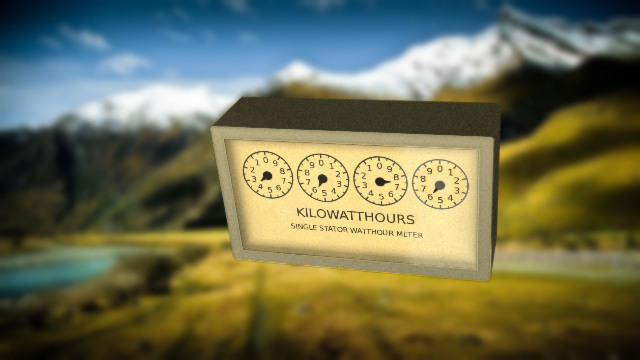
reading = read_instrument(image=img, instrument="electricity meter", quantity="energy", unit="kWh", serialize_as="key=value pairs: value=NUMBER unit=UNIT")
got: value=3576 unit=kWh
